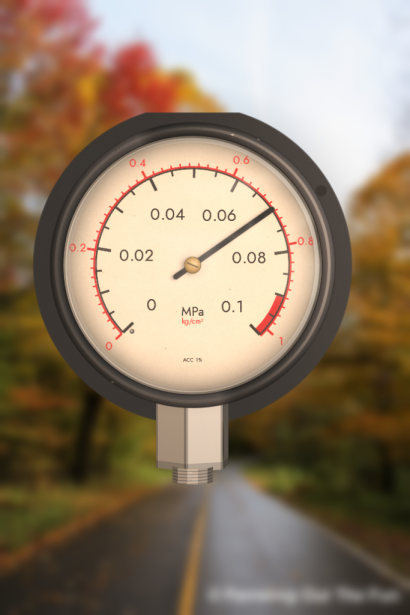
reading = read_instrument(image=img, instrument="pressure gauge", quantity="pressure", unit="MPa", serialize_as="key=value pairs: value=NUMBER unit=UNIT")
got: value=0.07 unit=MPa
